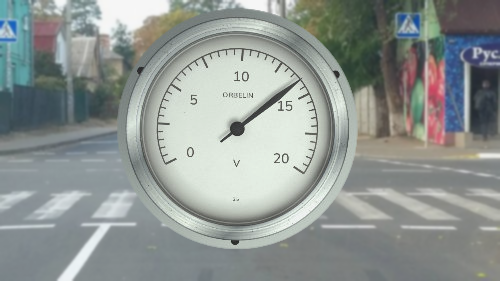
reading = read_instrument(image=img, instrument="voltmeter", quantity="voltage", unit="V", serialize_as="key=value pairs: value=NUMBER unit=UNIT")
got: value=14 unit=V
